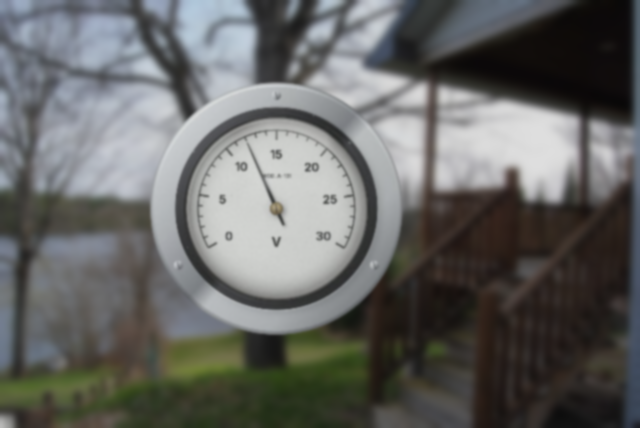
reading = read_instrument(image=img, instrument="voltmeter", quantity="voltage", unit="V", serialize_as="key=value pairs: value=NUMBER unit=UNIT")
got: value=12 unit=V
